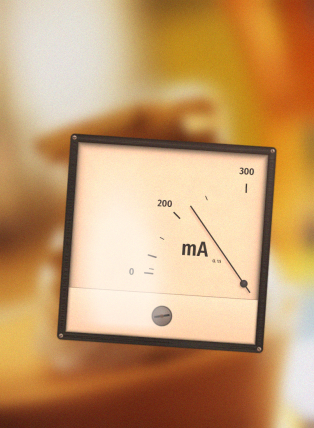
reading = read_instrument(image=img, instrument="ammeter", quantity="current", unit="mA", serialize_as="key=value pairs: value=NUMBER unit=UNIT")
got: value=225 unit=mA
